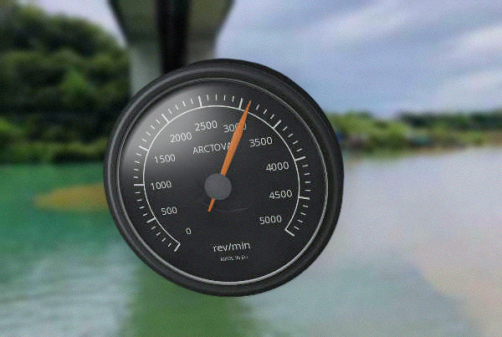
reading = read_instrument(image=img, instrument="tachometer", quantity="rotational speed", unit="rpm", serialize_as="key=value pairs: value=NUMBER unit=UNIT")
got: value=3100 unit=rpm
